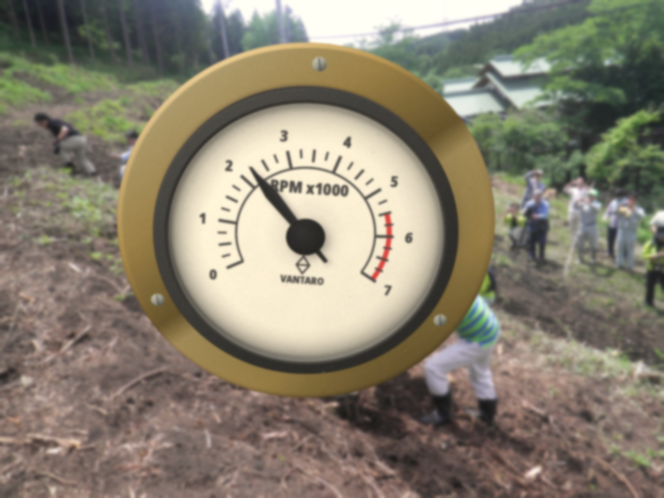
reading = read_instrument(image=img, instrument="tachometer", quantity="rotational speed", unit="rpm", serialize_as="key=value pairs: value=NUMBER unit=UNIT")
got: value=2250 unit=rpm
